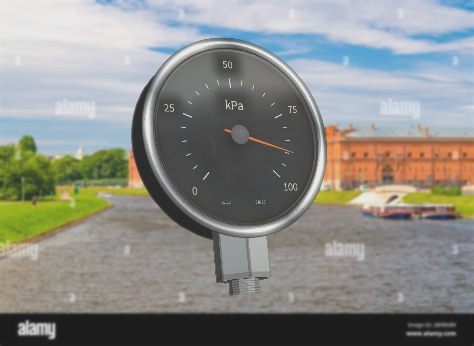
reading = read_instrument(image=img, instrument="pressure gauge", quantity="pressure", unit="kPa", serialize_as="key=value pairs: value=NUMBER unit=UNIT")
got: value=90 unit=kPa
